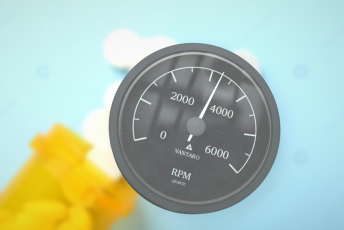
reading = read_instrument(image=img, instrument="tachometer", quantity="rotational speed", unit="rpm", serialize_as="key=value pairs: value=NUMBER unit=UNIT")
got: value=3250 unit=rpm
